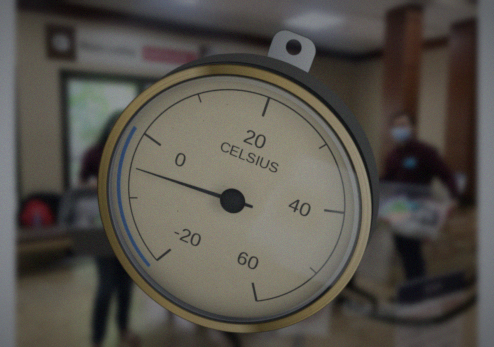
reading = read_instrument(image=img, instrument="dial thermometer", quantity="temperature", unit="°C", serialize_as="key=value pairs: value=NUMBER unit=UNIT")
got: value=-5 unit=°C
